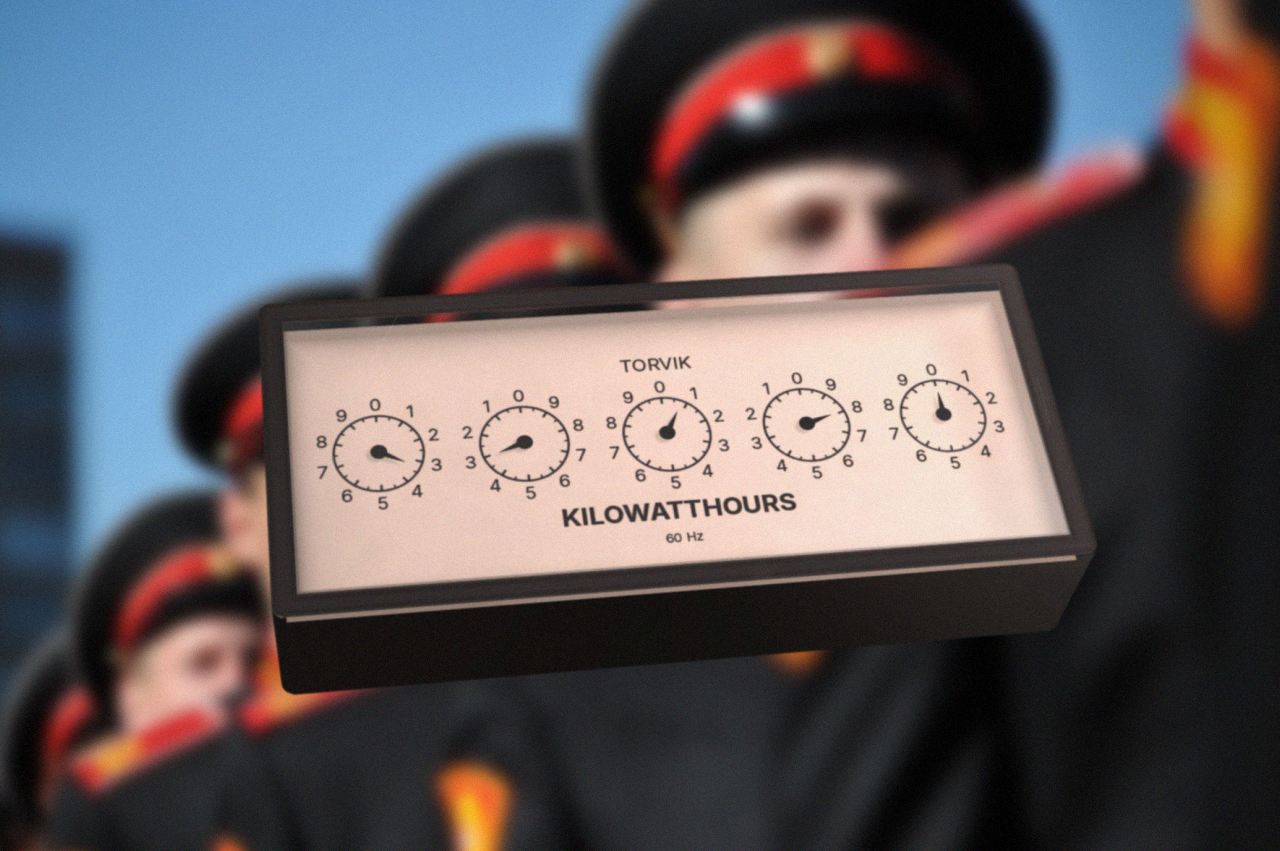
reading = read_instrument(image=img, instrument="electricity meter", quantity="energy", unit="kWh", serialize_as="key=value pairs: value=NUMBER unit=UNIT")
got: value=33080 unit=kWh
